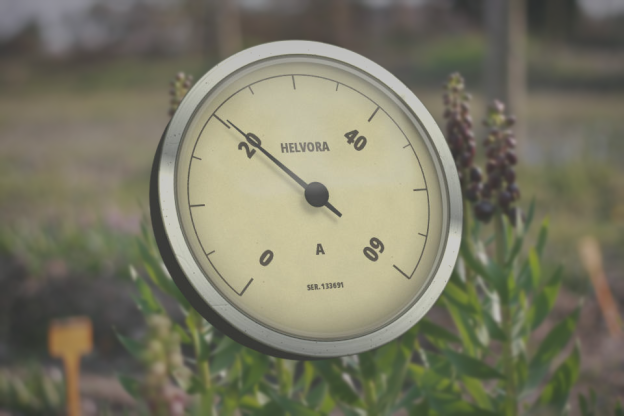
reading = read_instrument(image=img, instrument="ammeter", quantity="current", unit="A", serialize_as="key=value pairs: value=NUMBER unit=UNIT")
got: value=20 unit=A
